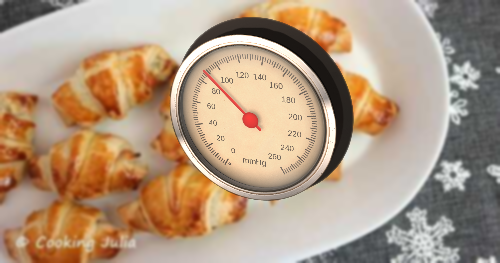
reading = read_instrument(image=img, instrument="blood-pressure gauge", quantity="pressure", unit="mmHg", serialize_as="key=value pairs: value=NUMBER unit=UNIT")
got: value=90 unit=mmHg
